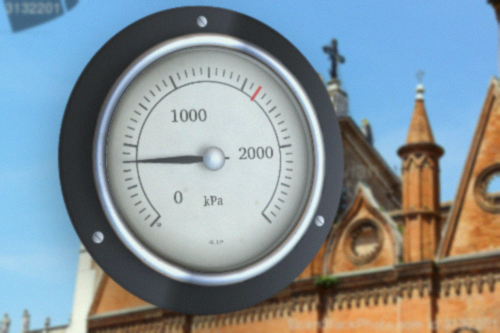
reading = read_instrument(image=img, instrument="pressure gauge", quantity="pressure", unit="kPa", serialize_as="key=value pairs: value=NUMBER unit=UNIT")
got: value=400 unit=kPa
